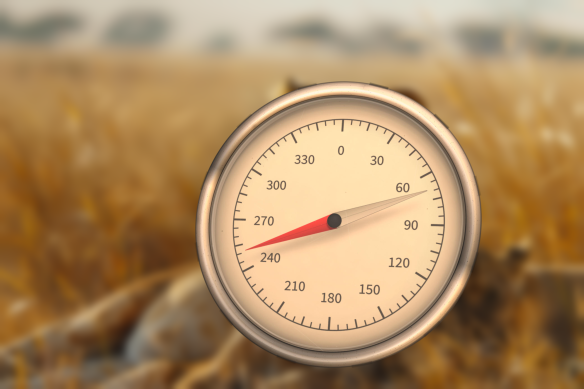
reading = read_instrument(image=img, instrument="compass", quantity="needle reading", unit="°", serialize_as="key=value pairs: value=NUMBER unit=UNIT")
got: value=250 unit=°
